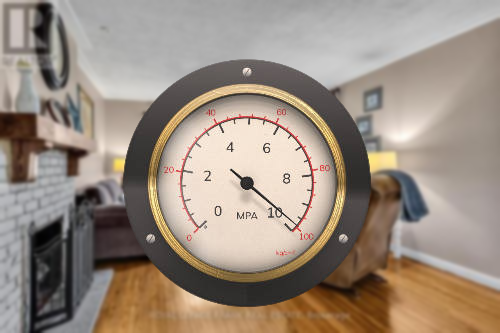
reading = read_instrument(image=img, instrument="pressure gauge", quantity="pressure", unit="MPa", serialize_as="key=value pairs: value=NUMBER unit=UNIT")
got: value=9.75 unit=MPa
